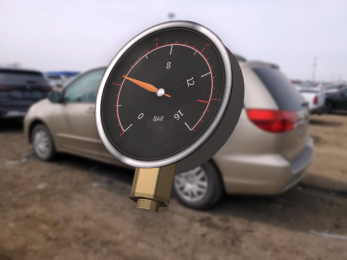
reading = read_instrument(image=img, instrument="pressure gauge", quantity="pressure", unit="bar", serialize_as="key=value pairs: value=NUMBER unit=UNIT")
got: value=4 unit=bar
